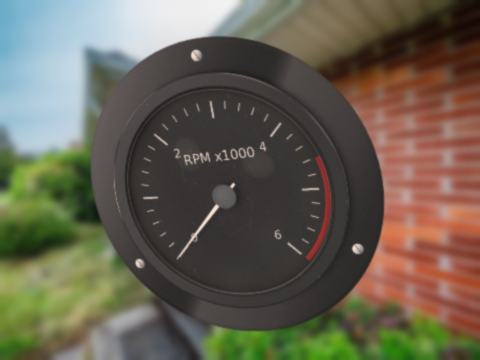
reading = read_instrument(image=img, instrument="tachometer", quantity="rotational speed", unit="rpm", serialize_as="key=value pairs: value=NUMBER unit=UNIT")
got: value=0 unit=rpm
